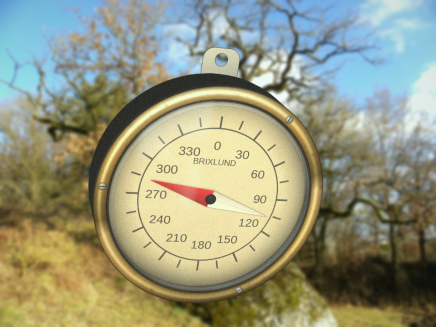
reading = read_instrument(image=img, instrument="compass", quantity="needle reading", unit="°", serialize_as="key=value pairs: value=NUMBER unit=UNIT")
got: value=285 unit=°
